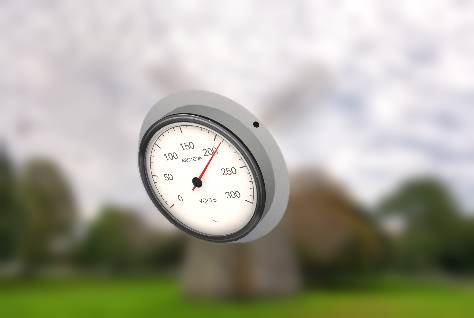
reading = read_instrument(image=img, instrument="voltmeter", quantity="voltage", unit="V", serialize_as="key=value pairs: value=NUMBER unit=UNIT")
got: value=210 unit=V
